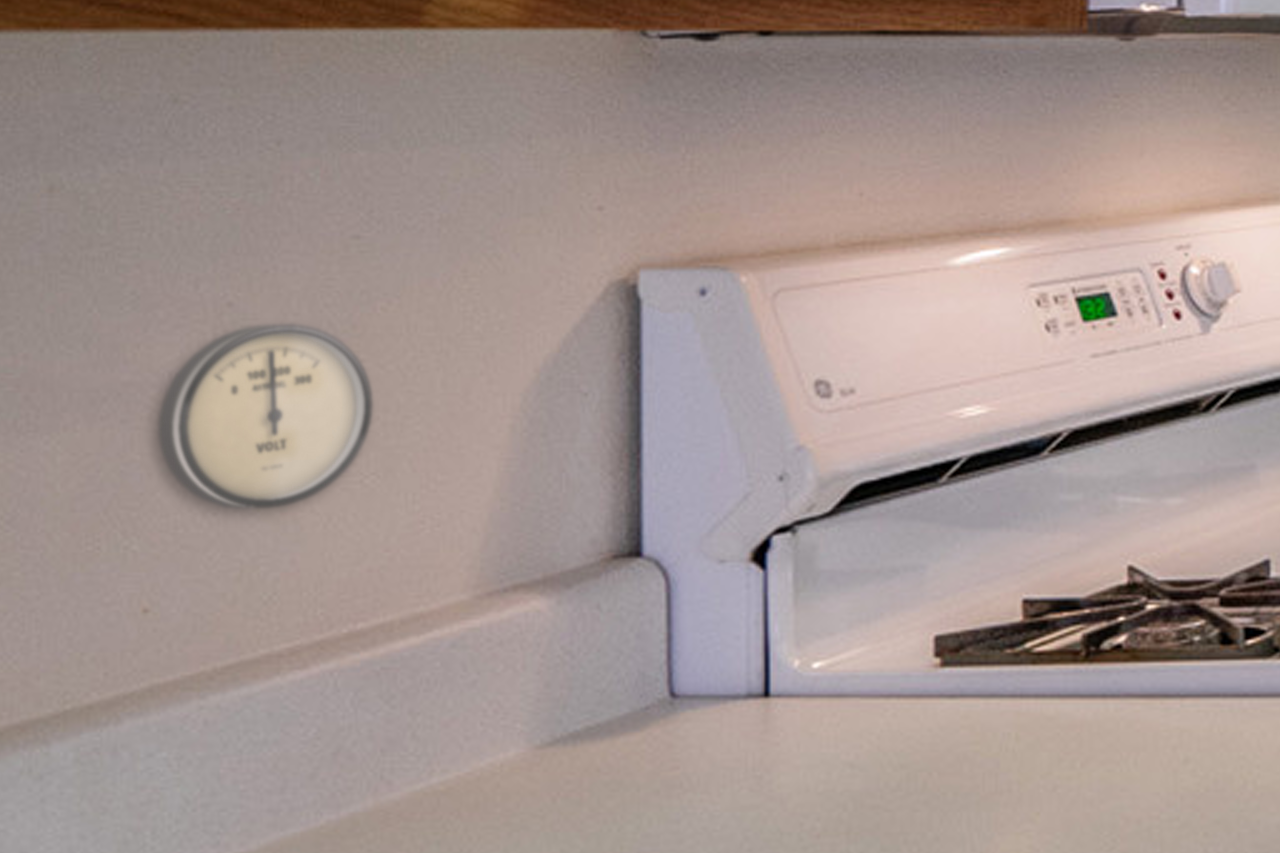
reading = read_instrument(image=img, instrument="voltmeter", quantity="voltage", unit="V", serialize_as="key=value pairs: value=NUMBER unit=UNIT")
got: value=150 unit=V
